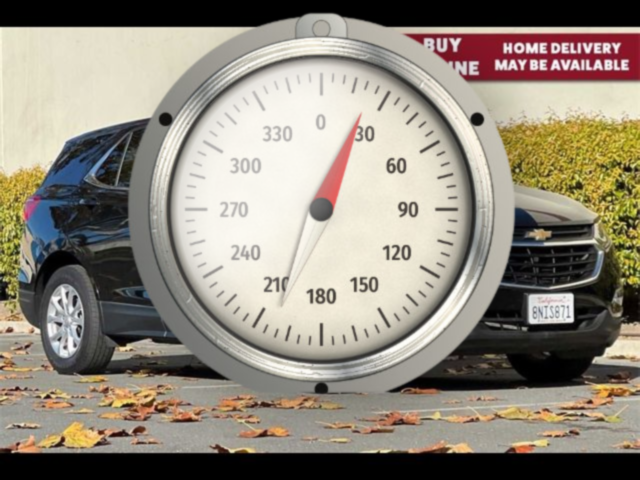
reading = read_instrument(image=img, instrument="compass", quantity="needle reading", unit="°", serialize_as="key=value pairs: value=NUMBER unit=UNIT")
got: value=22.5 unit=°
